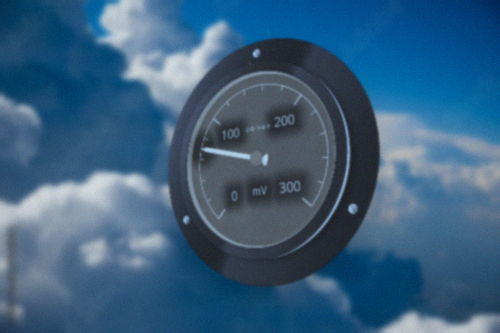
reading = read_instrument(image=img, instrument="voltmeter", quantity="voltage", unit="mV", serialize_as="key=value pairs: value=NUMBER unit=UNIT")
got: value=70 unit=mV
